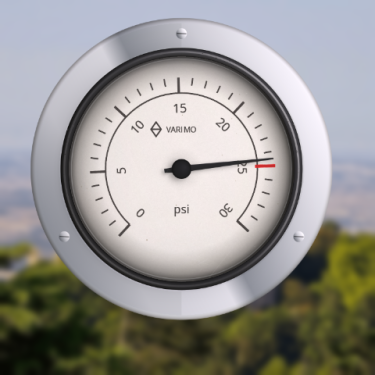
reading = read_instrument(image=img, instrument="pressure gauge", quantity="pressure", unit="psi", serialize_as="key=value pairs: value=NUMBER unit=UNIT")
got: value=24.5 unit=psi
